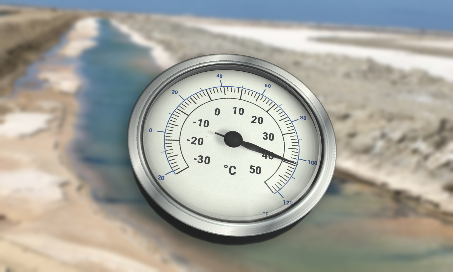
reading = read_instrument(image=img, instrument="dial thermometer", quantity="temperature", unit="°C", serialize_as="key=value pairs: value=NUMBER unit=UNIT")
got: value=40 unit=°C
